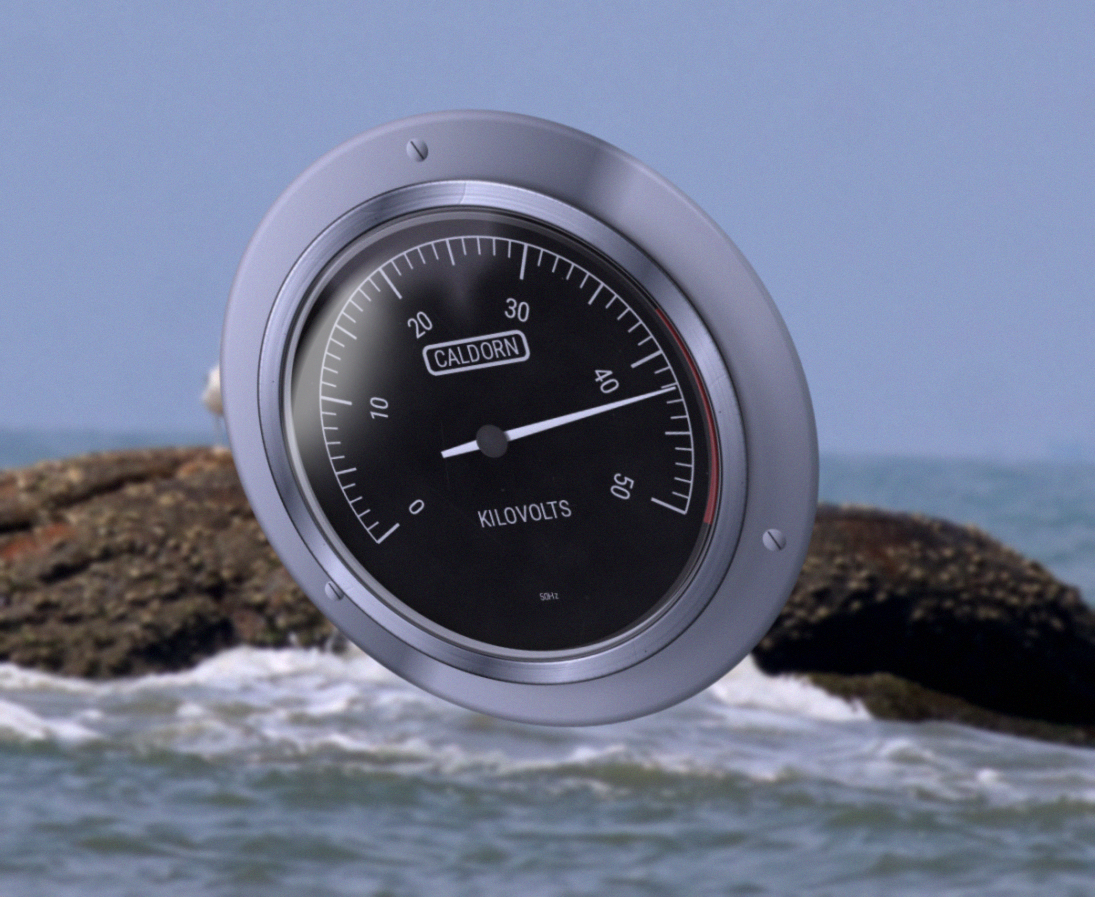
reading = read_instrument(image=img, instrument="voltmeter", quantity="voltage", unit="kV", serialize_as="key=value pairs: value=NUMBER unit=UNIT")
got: value=42 unit=kV
